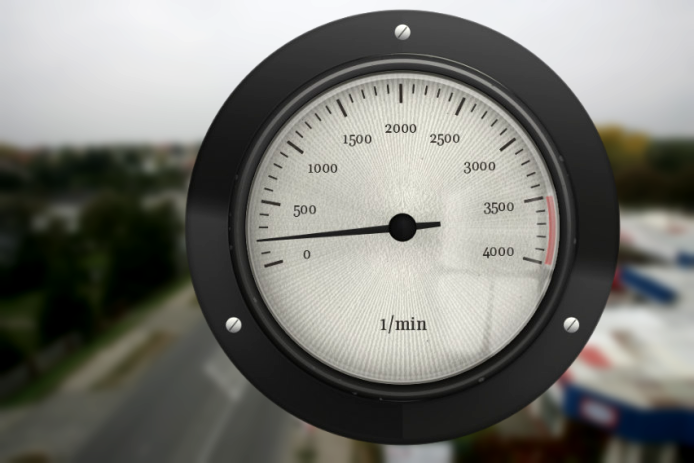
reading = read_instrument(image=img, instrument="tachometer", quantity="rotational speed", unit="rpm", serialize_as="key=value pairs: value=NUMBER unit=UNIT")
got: value=200 unit=rpm
